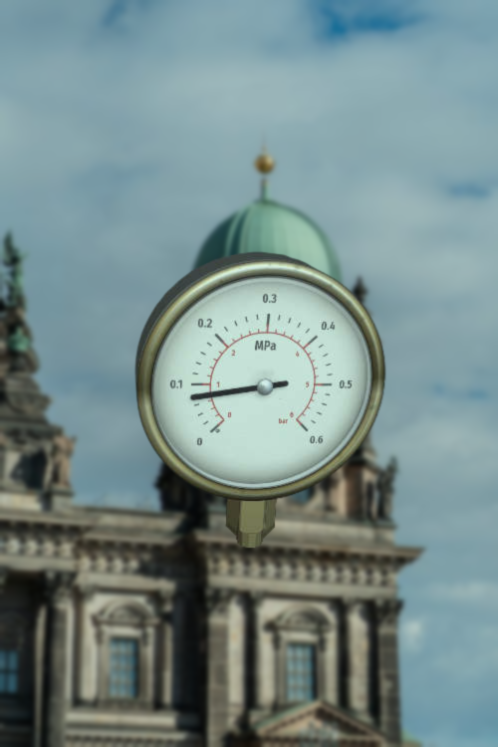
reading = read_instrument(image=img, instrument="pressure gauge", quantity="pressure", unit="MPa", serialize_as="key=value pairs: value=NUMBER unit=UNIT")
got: value=0.08 unit=MPa
